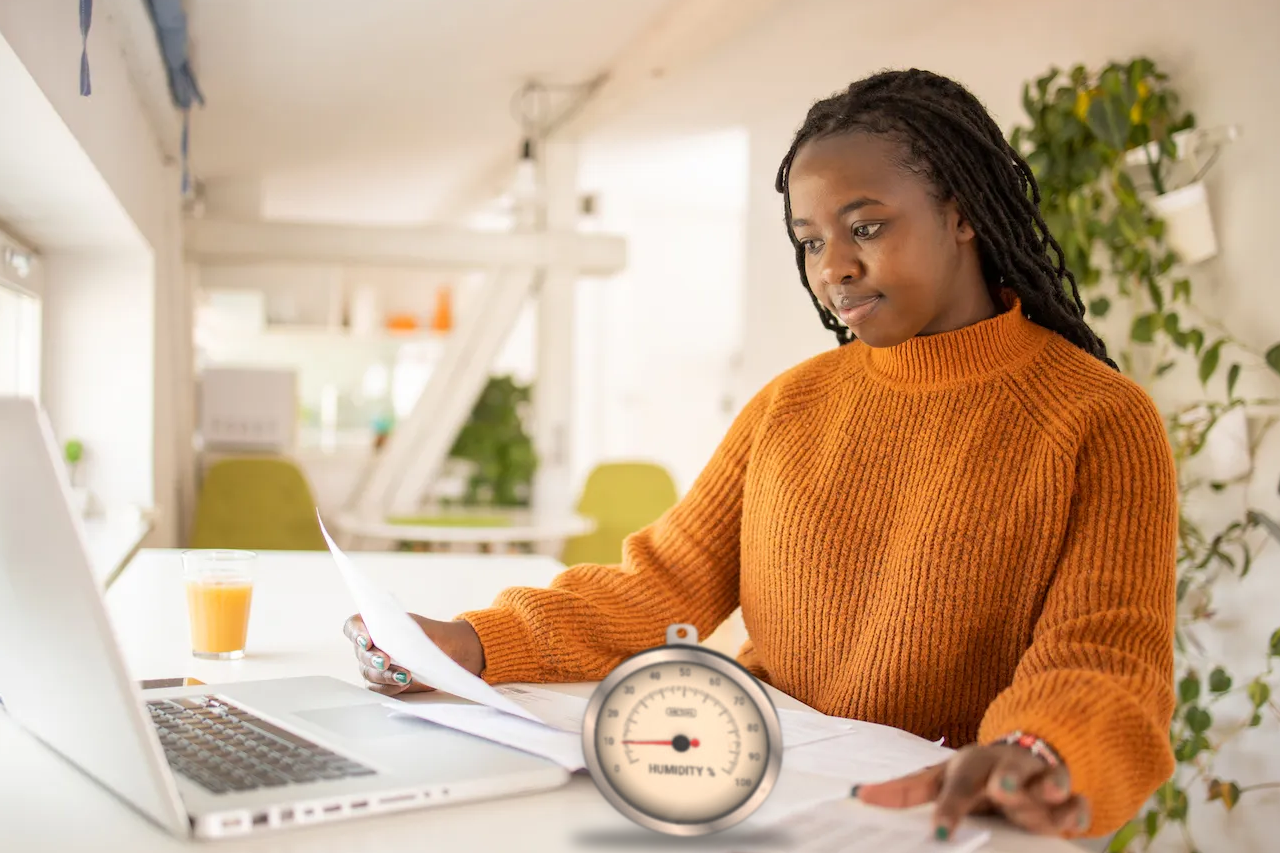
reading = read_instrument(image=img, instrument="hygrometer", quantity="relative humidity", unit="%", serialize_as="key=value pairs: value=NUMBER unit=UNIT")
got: value=10 unit=%
